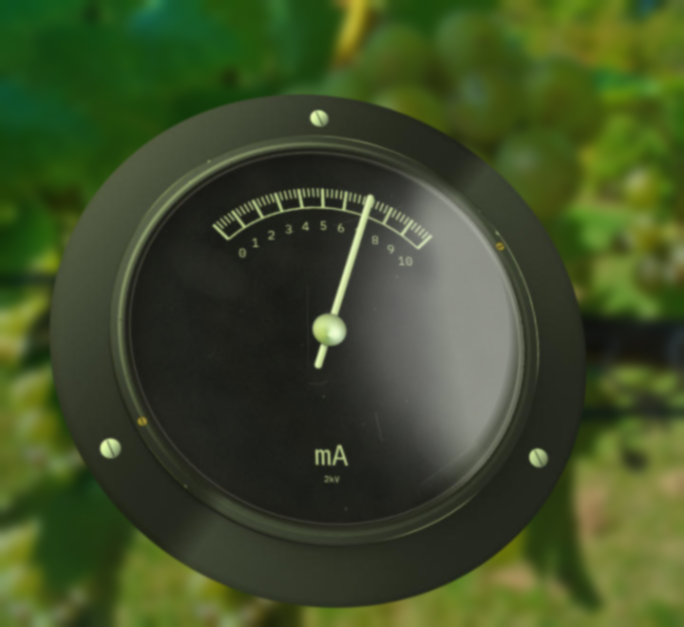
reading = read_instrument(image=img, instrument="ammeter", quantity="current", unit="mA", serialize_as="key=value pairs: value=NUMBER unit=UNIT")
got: value=7 unit=mA
